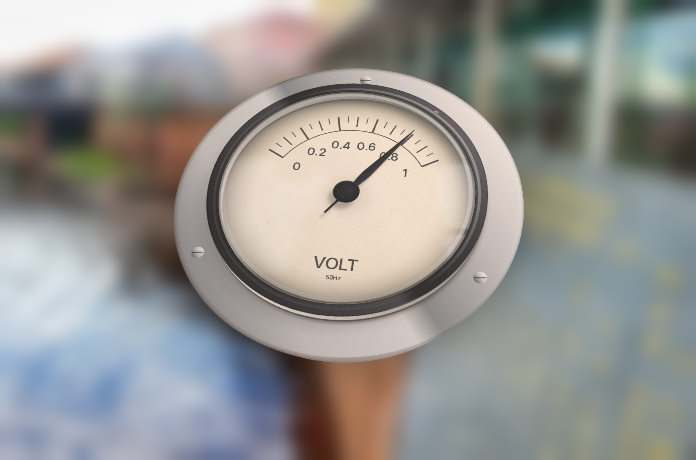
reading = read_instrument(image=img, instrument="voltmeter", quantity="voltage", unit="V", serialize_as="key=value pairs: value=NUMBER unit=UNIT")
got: value=0.8 unit=V
